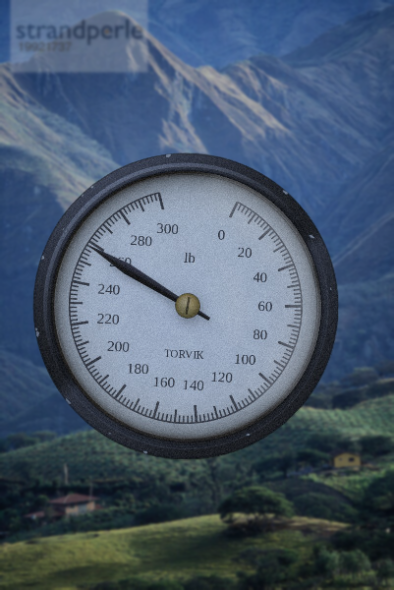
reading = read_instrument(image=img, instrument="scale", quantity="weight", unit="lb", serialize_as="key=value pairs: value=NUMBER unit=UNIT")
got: value=258 unit=lb
